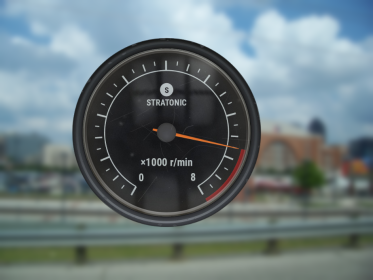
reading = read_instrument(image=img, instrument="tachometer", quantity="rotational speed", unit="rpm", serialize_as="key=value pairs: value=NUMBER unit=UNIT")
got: value=6750 unit=rpm
